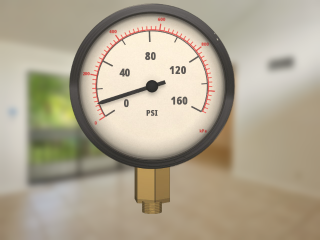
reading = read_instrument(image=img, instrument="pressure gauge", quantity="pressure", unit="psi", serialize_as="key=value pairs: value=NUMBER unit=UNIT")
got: value=10 unit=psi
